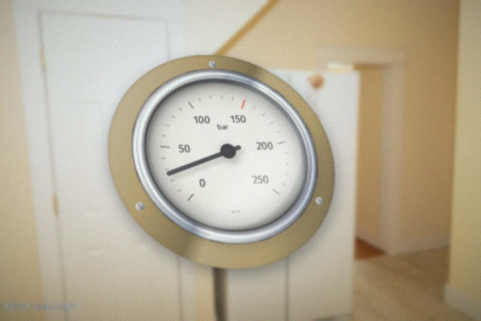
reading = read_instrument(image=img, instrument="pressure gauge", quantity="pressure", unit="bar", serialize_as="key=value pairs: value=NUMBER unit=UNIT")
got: value=25 unit=bar
